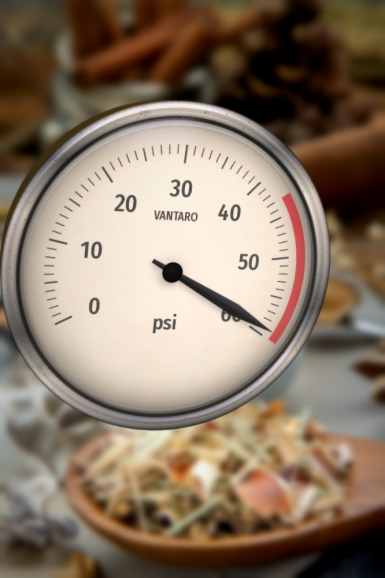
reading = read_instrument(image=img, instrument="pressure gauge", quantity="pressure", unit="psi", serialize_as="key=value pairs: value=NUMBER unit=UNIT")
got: value=59 unit=psi
